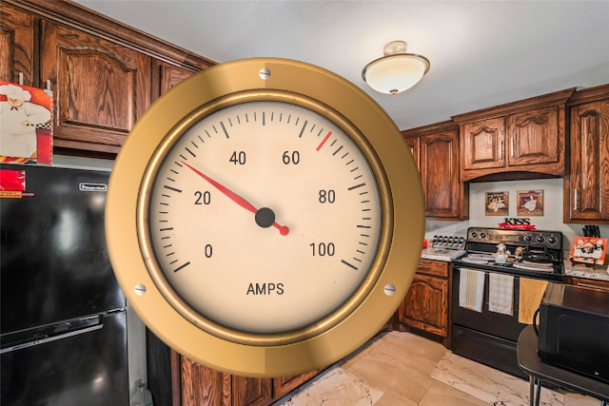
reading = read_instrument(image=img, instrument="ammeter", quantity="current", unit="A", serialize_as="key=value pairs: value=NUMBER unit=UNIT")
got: value=27 unit=A
